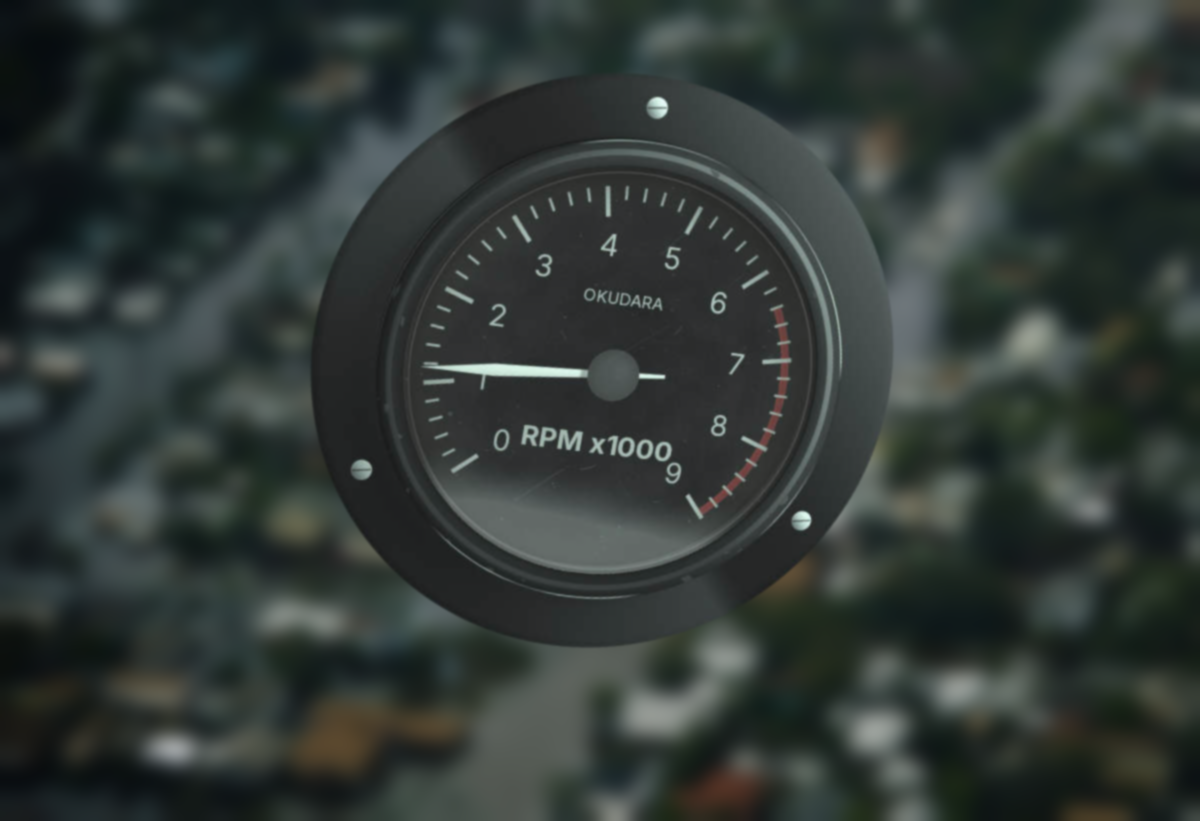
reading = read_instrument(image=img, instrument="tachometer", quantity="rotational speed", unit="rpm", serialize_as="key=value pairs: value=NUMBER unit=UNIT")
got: value=1200 unit=rpm
